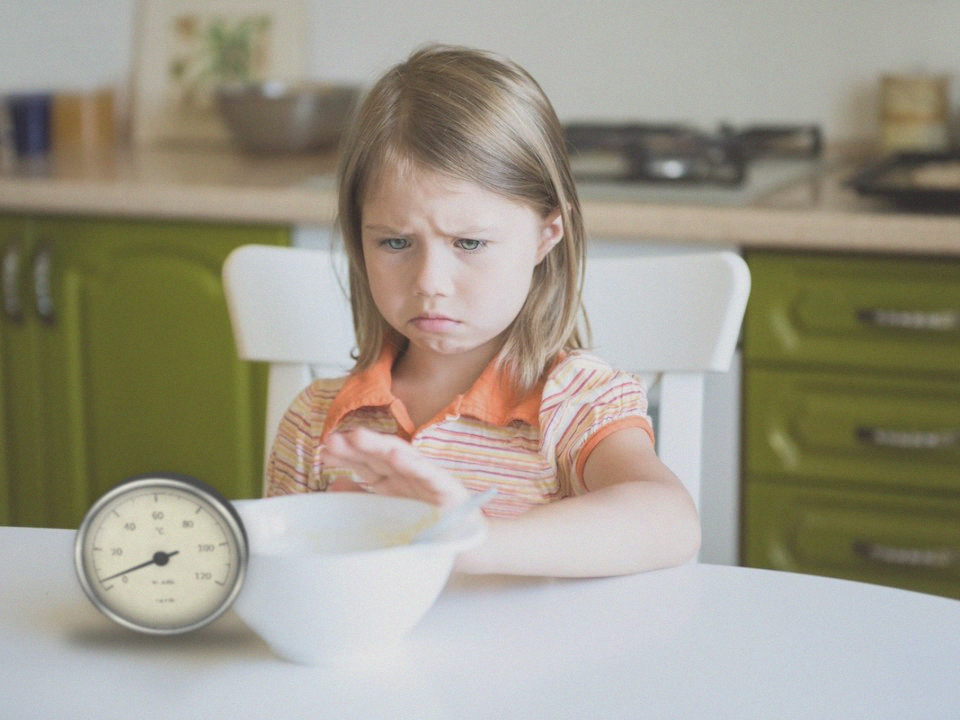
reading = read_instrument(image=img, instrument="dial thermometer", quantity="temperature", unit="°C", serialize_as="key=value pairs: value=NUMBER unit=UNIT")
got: value=5 unit=°C
